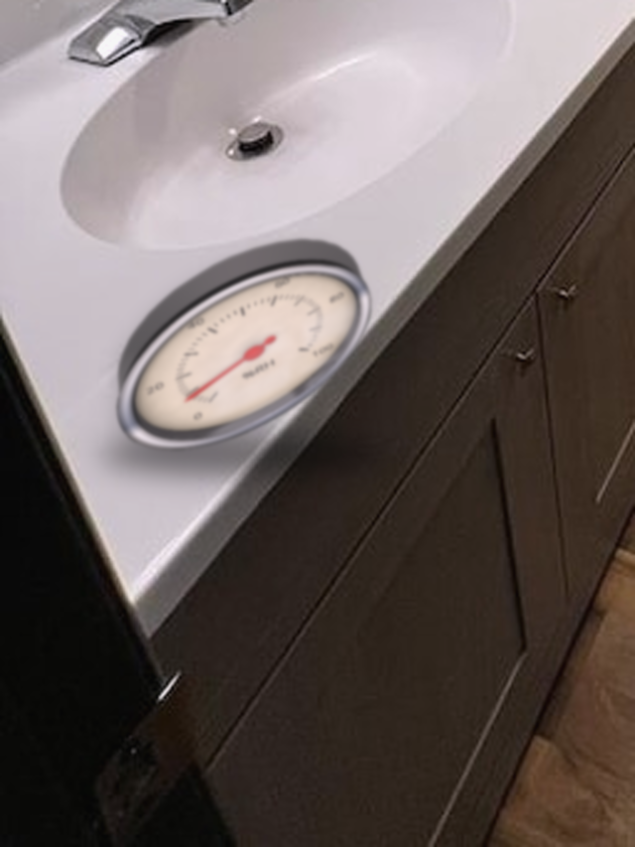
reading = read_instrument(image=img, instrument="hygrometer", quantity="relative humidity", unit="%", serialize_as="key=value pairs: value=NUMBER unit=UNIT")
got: value=10 unit=%
